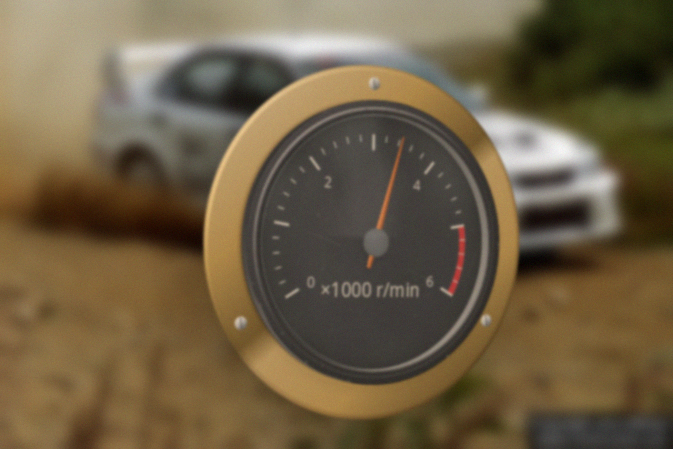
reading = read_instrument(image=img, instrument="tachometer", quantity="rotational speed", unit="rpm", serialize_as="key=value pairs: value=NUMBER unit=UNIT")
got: value=3400 unit=rpm
